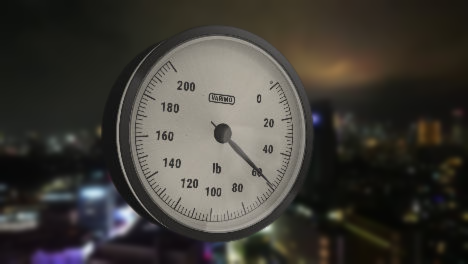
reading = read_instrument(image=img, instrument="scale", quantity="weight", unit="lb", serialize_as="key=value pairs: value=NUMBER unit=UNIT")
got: value=60 unit=lb
